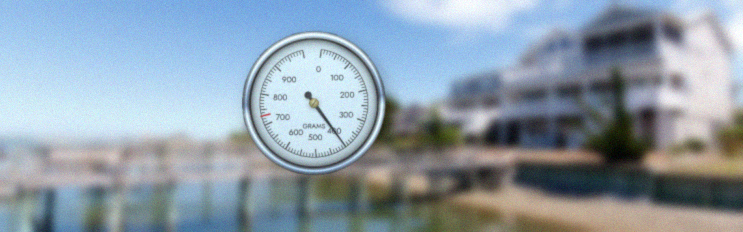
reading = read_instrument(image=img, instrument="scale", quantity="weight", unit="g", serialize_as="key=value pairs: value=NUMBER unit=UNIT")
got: value=400 unit=g
